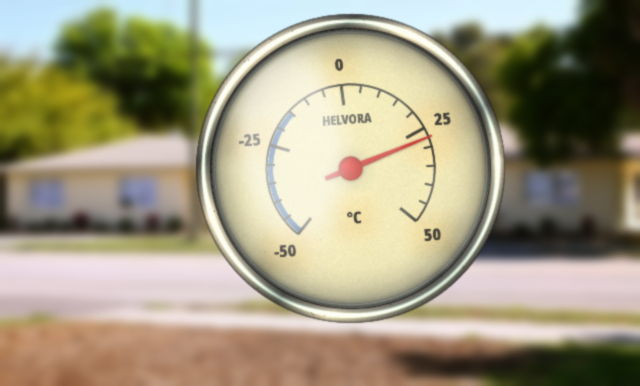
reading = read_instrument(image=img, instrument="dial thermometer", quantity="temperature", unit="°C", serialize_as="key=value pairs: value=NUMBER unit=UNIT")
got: value=27.5 unit=°C
